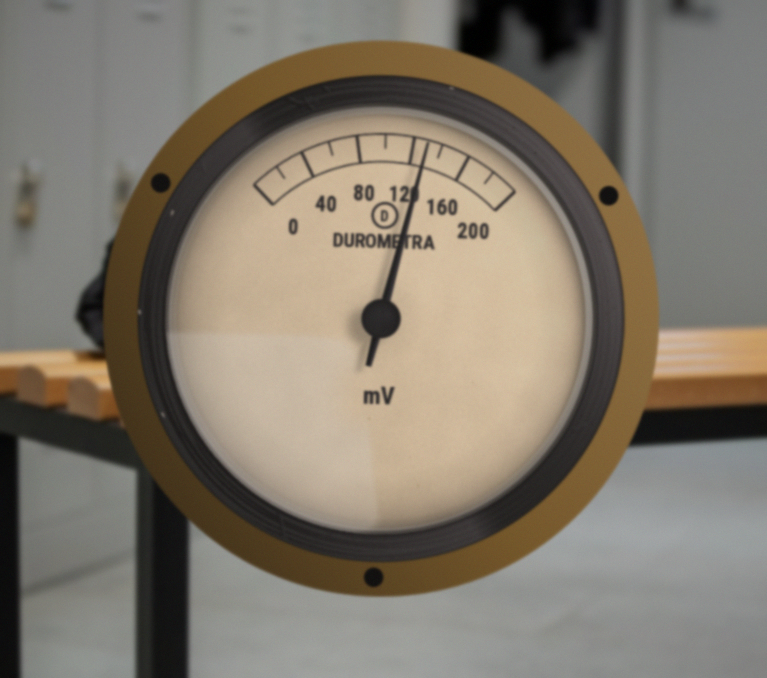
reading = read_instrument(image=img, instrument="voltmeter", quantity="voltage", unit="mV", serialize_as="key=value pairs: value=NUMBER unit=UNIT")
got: value=130 unit=mV
